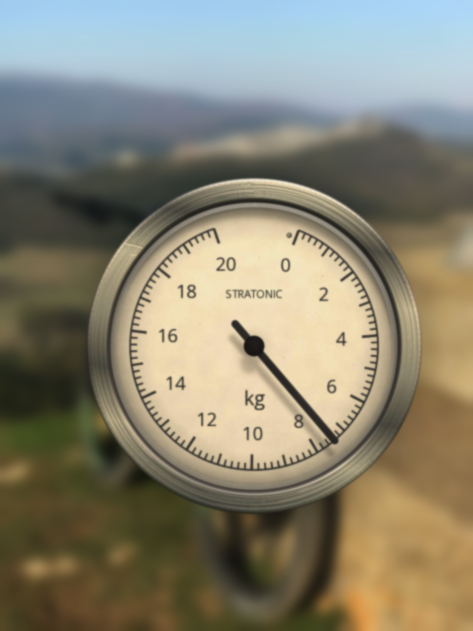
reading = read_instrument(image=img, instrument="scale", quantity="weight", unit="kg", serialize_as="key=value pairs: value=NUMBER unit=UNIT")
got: value=7.4 unit=kg
